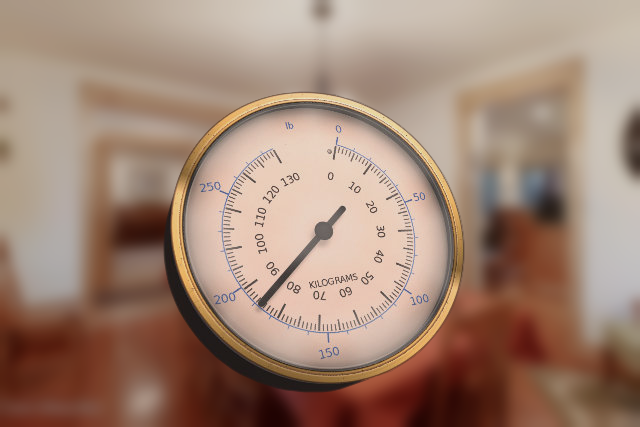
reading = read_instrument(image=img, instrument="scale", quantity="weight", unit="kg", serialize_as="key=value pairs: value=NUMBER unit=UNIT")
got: value=85 unit=kg
